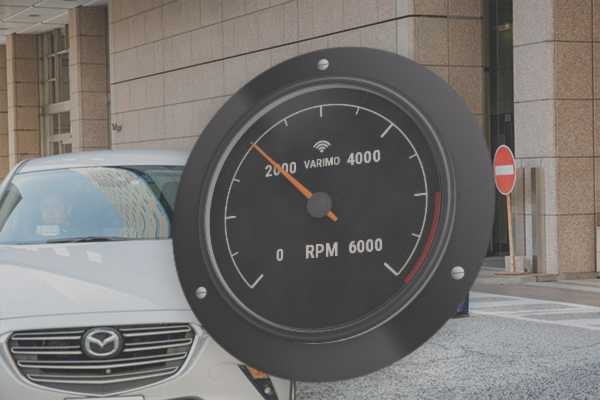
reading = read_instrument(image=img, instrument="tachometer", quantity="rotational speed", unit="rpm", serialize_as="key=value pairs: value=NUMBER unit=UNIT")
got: value=2000 unit=rpm
